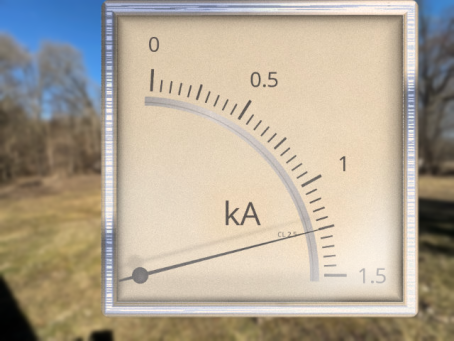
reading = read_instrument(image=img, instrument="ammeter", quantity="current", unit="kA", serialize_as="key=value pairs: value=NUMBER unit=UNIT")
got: value=1.25 unit=kA
